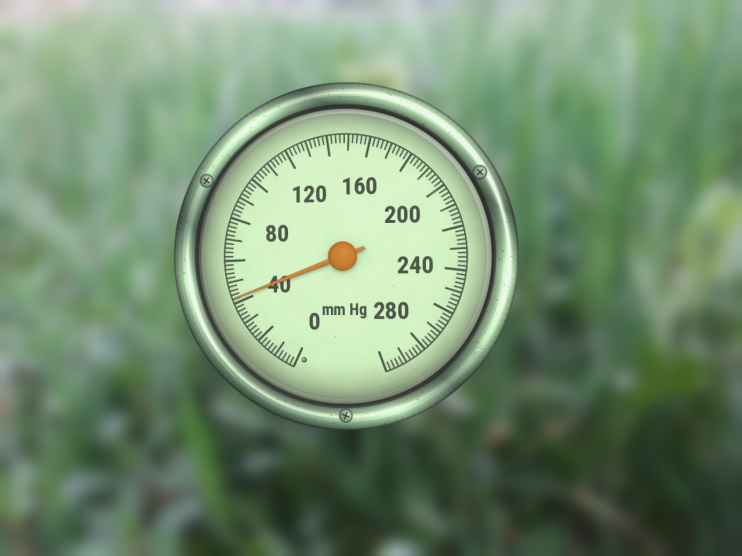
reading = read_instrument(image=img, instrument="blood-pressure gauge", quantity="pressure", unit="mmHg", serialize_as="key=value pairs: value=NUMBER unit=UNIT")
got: value=42 unit=mmHg
